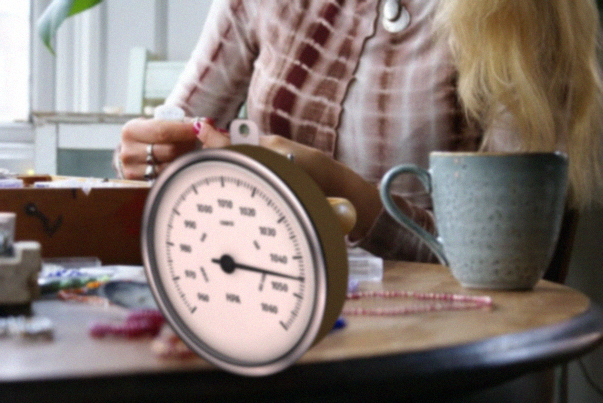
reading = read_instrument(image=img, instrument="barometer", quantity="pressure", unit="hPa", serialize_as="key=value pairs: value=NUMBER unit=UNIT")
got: value=1045 unit=hPa
